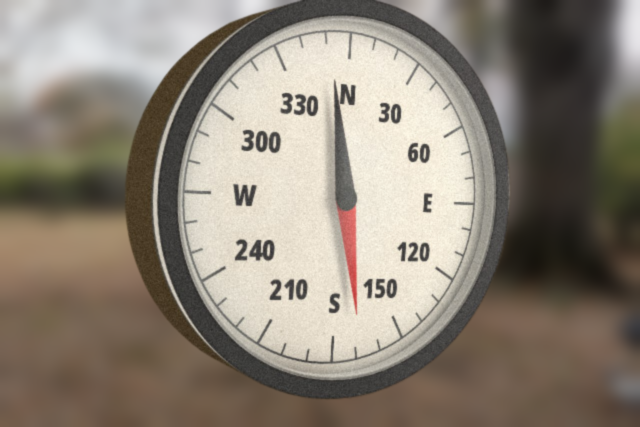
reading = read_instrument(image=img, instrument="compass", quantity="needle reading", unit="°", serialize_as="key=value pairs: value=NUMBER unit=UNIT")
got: value=170 unit=°
